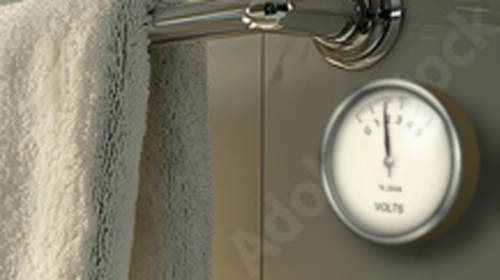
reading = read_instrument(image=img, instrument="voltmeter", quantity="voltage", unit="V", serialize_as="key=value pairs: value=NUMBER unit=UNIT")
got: value=2 unit=V
